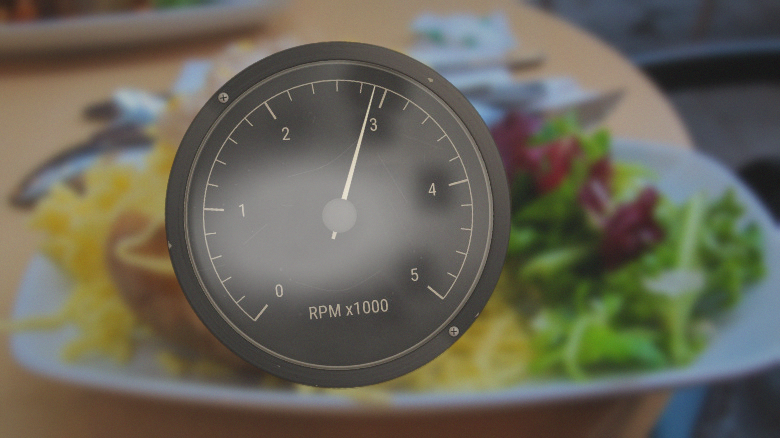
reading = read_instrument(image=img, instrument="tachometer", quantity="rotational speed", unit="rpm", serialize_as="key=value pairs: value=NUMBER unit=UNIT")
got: value=2900 unit=rpm
